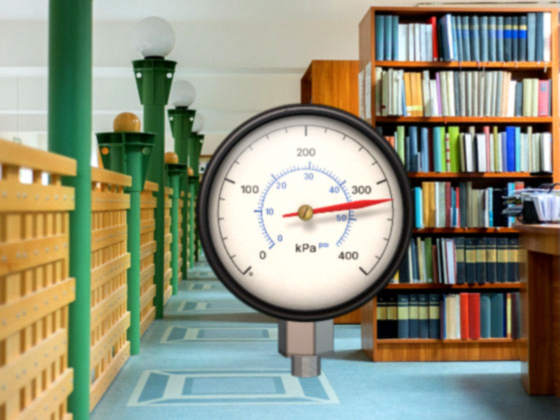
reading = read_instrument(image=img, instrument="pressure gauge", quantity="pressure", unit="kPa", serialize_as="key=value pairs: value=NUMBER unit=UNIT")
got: value=320 unit=kPa
